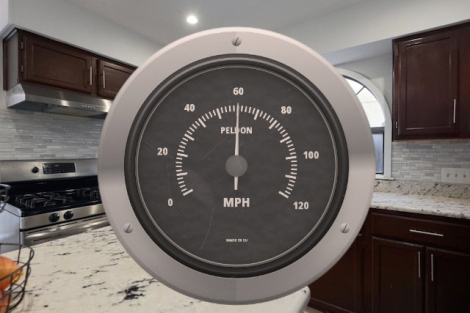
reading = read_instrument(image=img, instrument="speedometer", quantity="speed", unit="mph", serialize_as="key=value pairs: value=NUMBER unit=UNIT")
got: value=60 unit=mph
